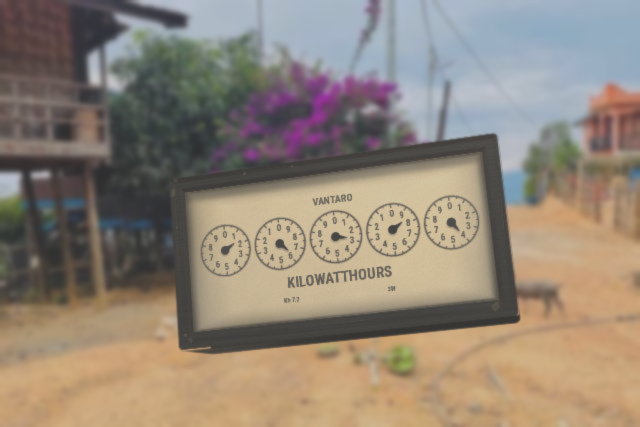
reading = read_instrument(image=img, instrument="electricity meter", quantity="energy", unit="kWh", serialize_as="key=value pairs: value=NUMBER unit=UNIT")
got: value=16284 unit=kWh
